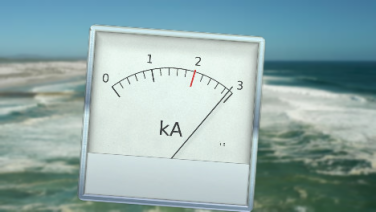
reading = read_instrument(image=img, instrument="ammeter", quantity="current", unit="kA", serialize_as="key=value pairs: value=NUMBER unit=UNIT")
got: value=2.9 unit=kA
